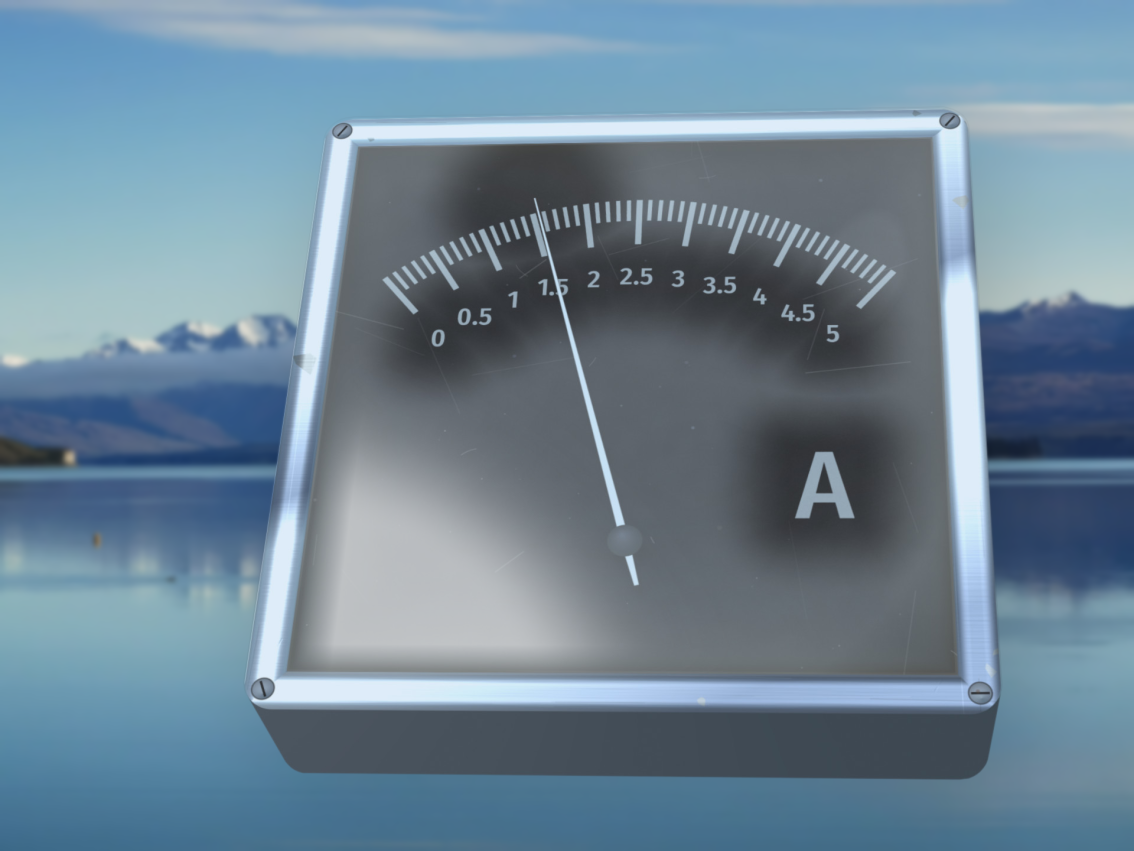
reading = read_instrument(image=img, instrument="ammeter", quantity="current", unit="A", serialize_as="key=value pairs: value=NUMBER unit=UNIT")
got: value=1.55 unit=A
